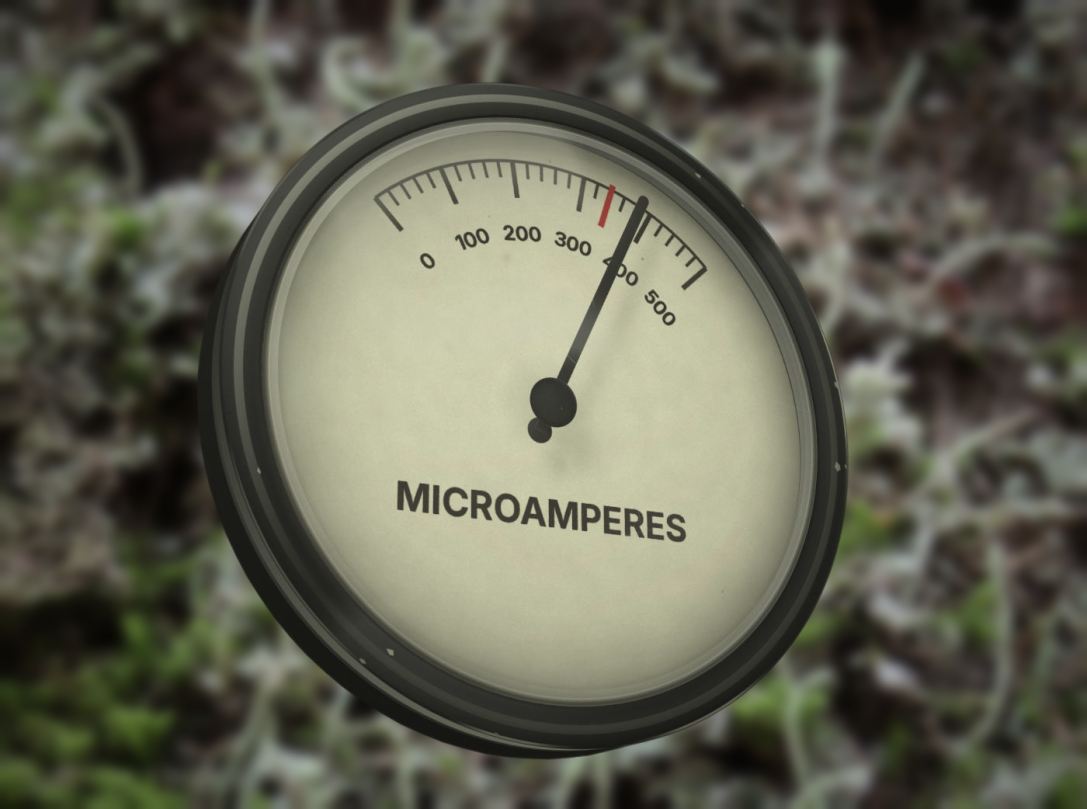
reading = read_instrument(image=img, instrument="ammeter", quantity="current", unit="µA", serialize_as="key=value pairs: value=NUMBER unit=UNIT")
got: value=380 unit=µA
